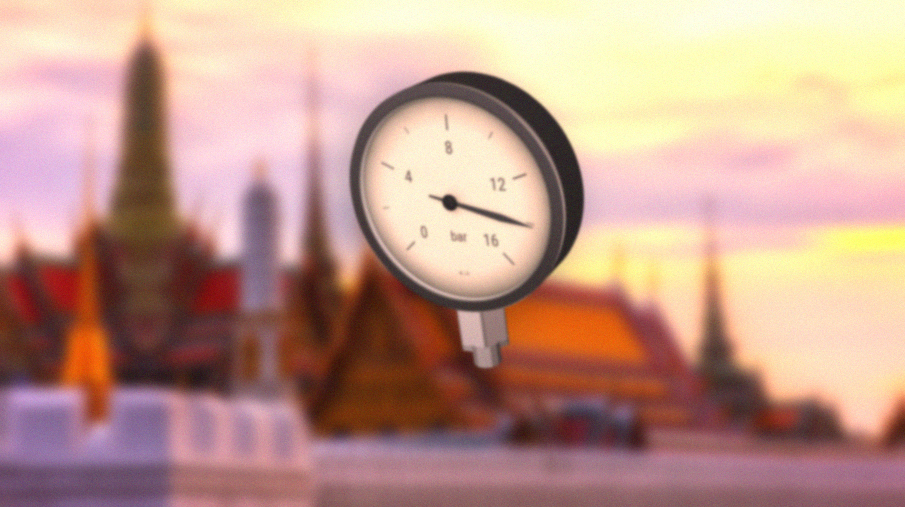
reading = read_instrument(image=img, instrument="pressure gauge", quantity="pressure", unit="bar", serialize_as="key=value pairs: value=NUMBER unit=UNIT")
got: value=14 unit=bar
